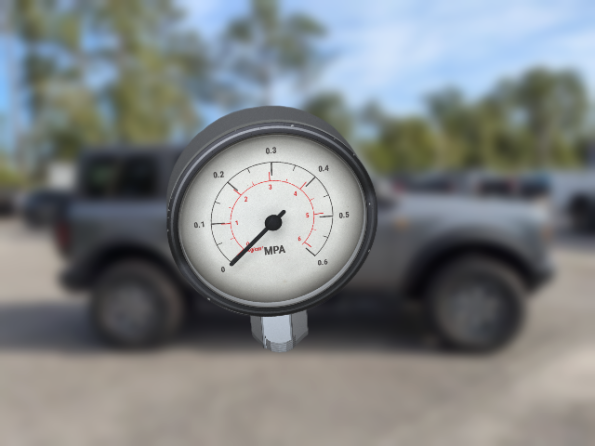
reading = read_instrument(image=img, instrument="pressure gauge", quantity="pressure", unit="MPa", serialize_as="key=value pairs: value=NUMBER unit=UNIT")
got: value=0 unit=MPa
